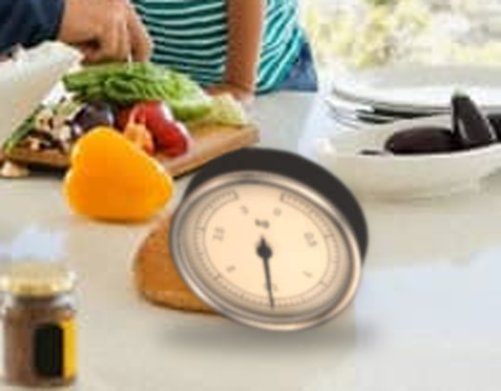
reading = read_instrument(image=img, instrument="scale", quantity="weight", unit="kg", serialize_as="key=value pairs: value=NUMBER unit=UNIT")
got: value=1.5 unit=kg
